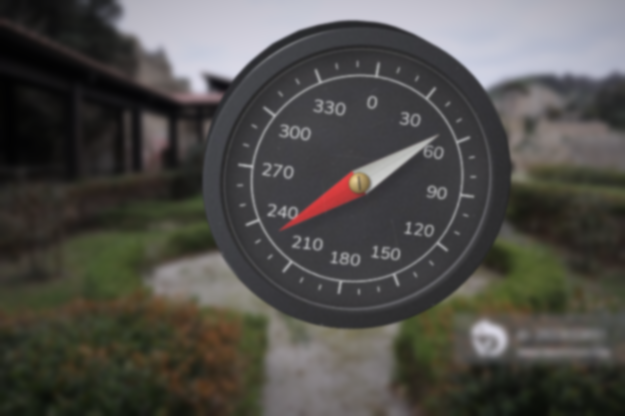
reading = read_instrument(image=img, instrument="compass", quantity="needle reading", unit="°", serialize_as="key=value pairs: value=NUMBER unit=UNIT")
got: value=230 unit=°
